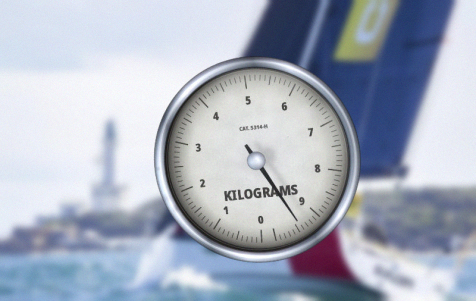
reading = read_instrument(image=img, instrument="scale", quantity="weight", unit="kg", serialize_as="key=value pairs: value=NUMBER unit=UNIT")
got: value=9.4 unit=kg
